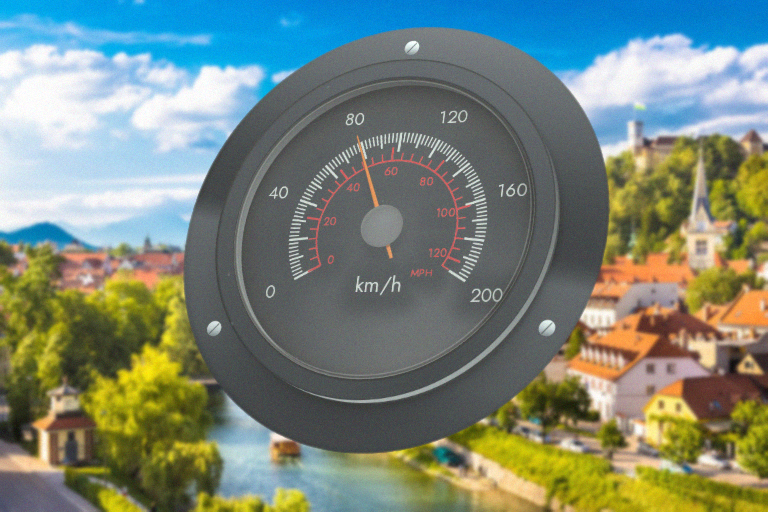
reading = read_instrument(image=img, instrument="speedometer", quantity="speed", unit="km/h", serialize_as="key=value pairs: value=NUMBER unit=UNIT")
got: value=80 unit=km/h
